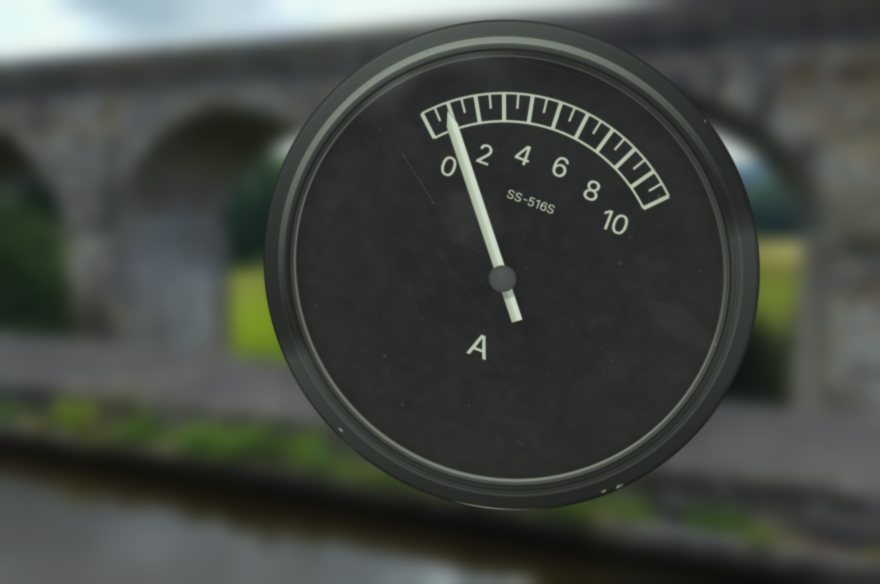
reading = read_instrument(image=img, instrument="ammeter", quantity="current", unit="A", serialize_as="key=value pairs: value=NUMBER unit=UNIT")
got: value=1 unit=A
